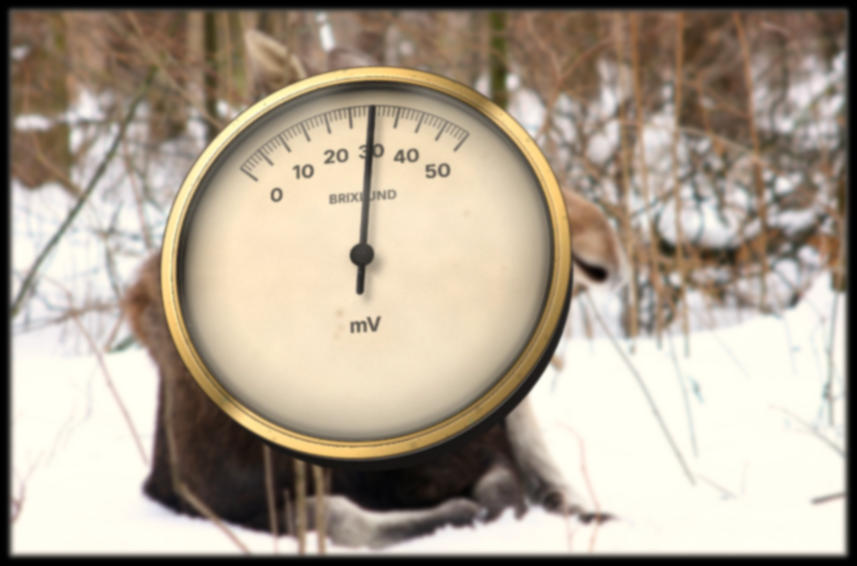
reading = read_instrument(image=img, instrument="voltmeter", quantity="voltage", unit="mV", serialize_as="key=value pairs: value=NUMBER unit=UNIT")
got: value=30 unit=mV
